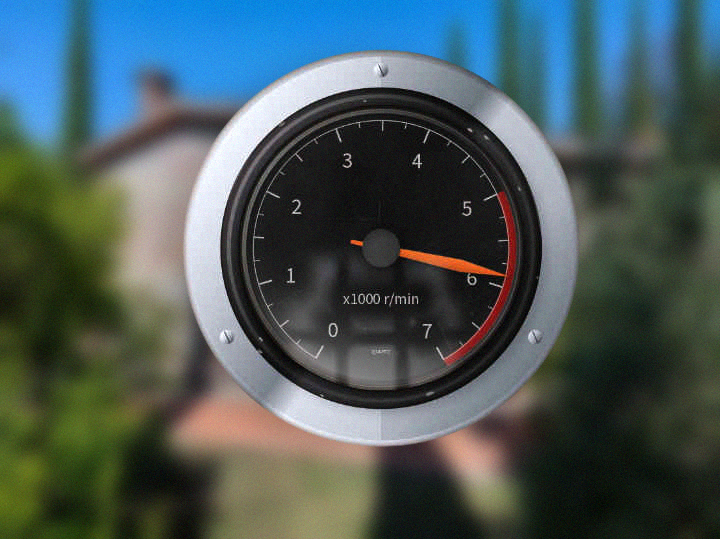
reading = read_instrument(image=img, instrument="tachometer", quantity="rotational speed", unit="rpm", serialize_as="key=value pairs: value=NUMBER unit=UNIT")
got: value=5875 unit=rpm
